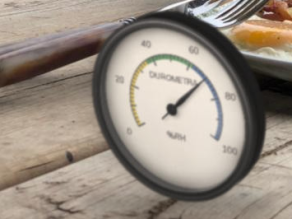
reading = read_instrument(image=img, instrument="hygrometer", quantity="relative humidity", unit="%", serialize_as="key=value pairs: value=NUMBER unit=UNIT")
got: value=70 unit=%
